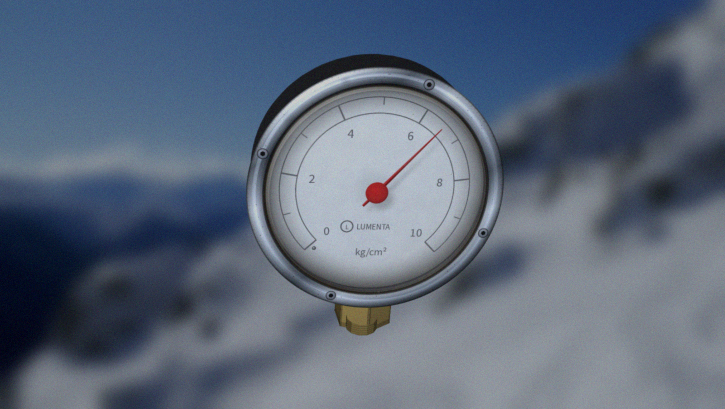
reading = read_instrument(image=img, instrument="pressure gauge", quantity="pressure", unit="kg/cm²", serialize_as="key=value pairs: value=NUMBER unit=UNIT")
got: value=6.5 unit=kg/cm²
